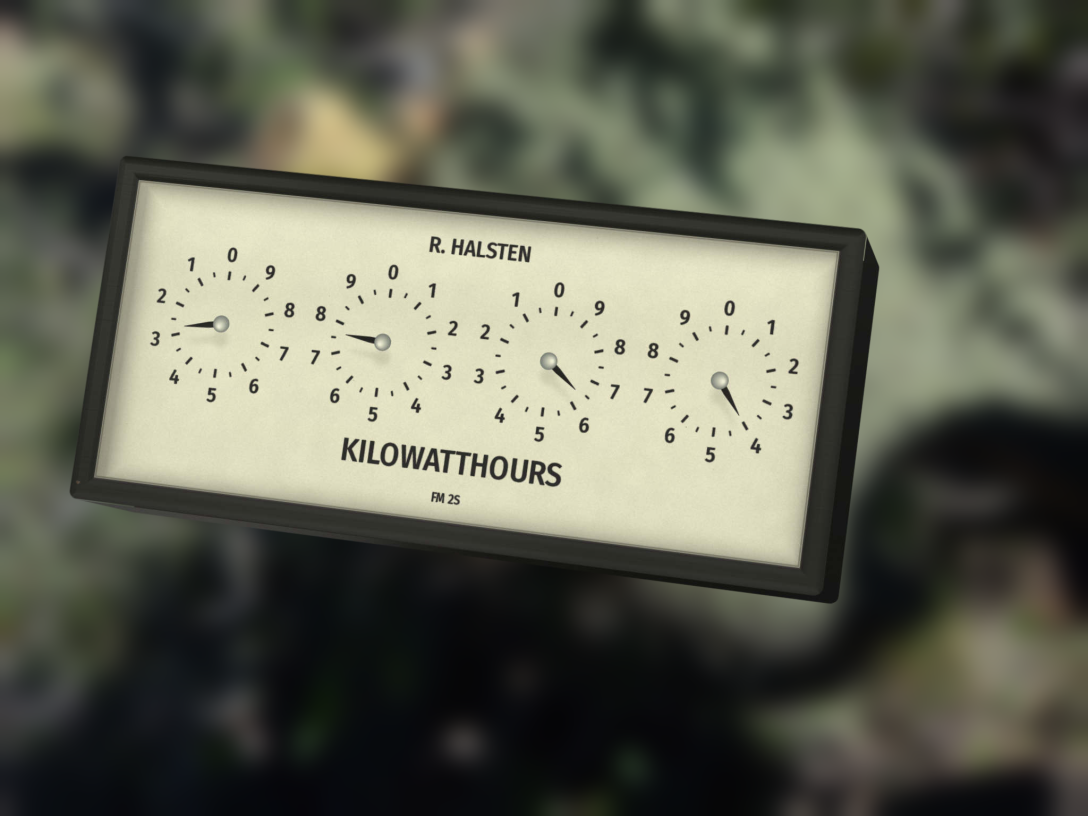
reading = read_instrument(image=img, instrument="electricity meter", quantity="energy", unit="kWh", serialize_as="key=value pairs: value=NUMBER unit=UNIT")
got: value=2764 unit=kWh
